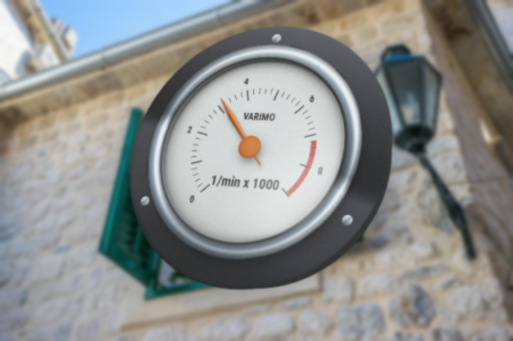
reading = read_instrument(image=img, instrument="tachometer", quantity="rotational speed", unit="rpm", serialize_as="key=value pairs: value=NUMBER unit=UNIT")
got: value=3200 unit=rpm
